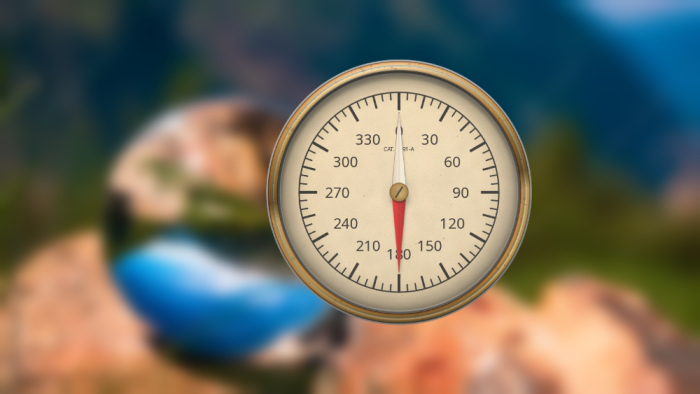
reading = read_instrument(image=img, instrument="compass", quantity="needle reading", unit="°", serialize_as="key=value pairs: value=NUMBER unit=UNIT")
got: value=180 unit=°
